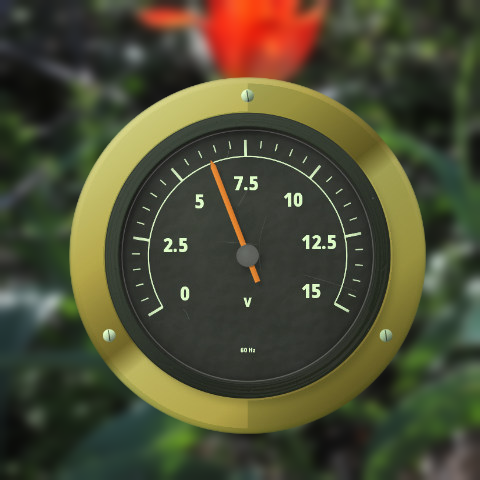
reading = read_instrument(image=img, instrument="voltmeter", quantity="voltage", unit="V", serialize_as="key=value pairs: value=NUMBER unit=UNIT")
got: value=6.25 unit=V
